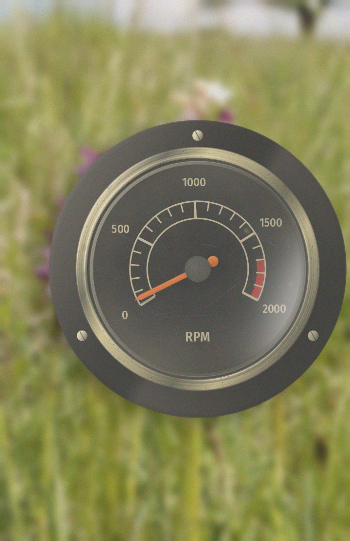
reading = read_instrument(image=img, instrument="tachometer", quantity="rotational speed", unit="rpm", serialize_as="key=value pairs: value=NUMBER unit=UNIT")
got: value=50 unit=rpm
